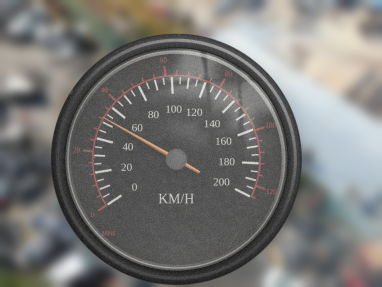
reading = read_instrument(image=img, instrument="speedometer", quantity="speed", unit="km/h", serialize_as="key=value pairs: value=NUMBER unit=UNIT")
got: value=52.5 unit=km/h
